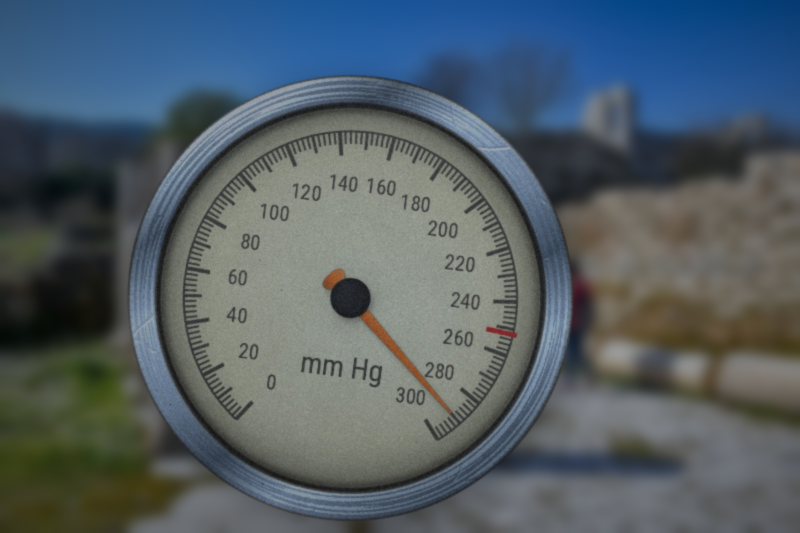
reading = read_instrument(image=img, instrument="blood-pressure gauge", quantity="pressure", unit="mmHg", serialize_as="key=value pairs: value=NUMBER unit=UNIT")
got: value=290 unit=mmHg
